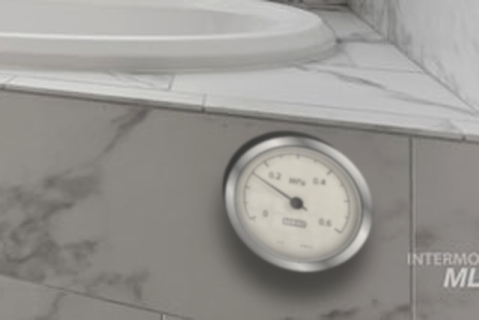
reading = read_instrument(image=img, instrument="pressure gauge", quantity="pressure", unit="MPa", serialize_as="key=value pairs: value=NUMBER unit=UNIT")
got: value=0.15 unit=MPa
